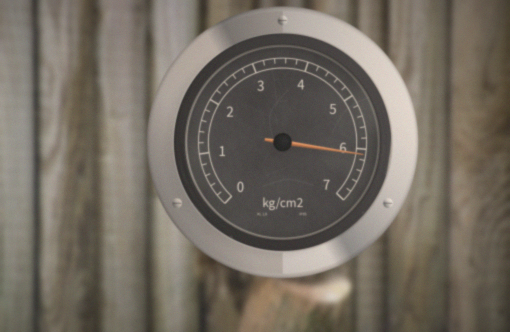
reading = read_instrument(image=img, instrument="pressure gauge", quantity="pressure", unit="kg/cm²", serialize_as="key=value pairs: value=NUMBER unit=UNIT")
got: value=6.1 unit=kg/cm²
